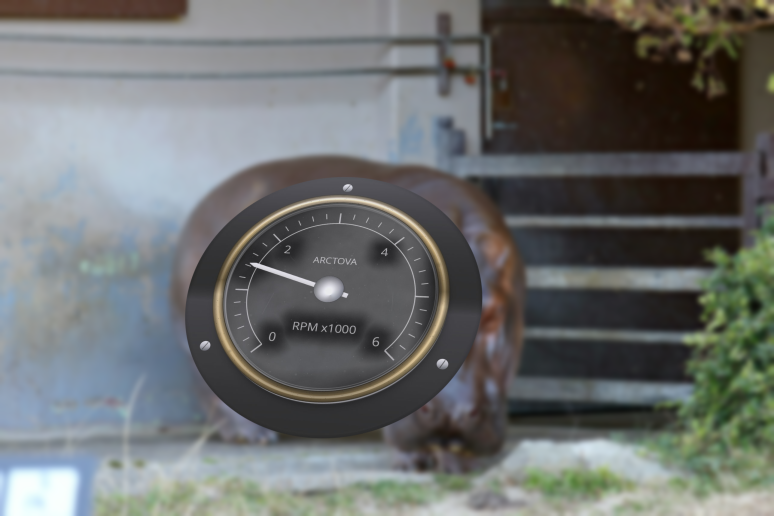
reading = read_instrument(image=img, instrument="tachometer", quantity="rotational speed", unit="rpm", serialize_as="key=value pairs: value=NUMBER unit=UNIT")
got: value=1400 unit=rpm
